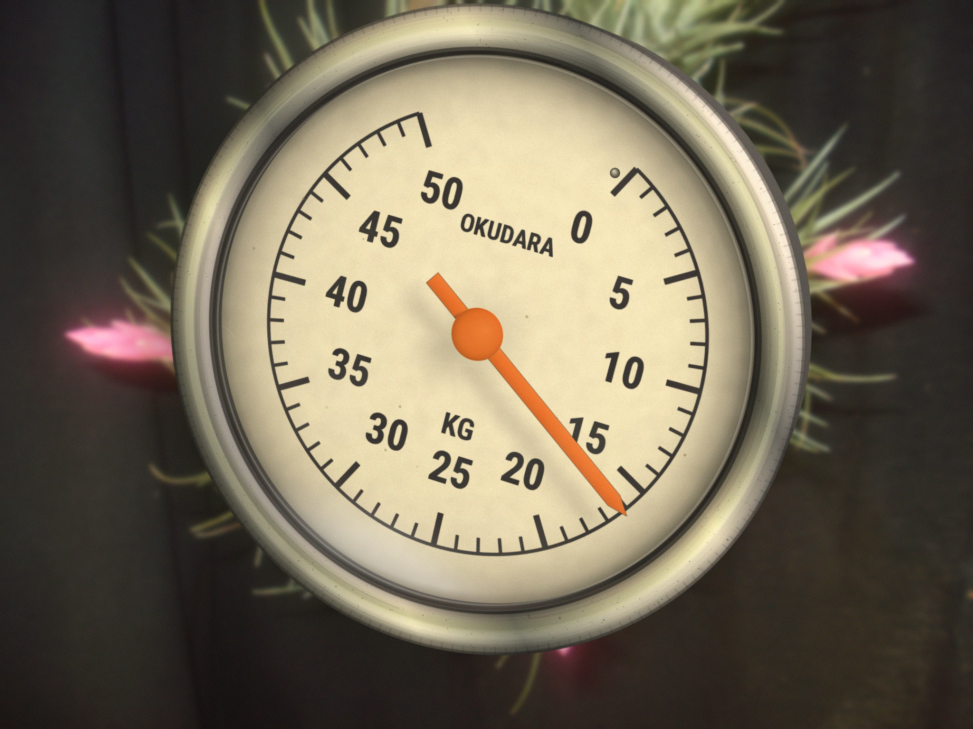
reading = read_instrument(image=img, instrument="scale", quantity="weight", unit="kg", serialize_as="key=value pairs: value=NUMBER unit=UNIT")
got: value=16 unit=kg
